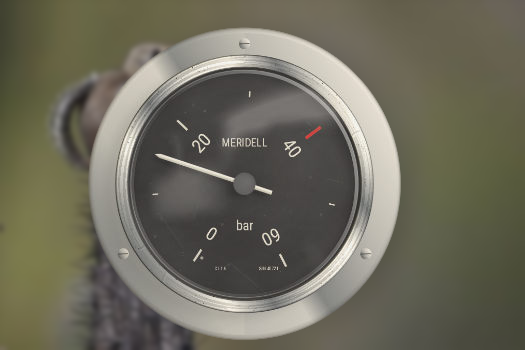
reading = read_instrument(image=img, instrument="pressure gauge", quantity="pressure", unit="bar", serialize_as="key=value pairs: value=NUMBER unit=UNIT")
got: value=15 unit=bar
